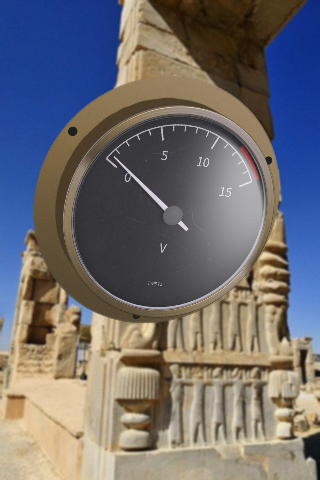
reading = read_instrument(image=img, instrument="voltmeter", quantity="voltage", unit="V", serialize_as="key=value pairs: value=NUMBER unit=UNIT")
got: value=0.5 unit=V
